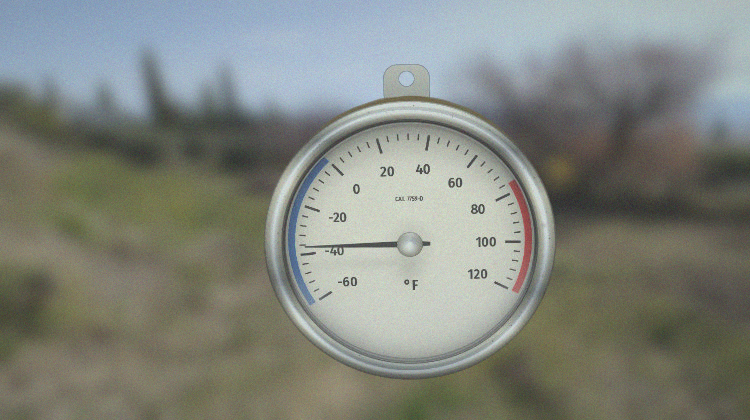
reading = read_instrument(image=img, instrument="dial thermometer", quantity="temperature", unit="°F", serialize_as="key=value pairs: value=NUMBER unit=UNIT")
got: value=-36 unit=°F
